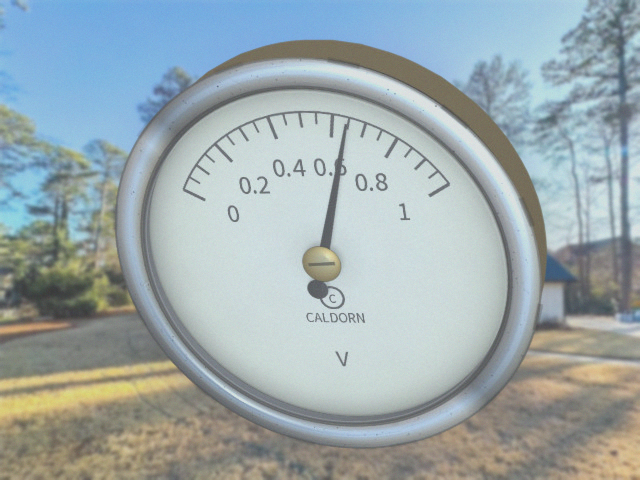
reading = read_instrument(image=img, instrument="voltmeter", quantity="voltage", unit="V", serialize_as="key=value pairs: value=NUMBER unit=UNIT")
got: value=0.65 unit=V
